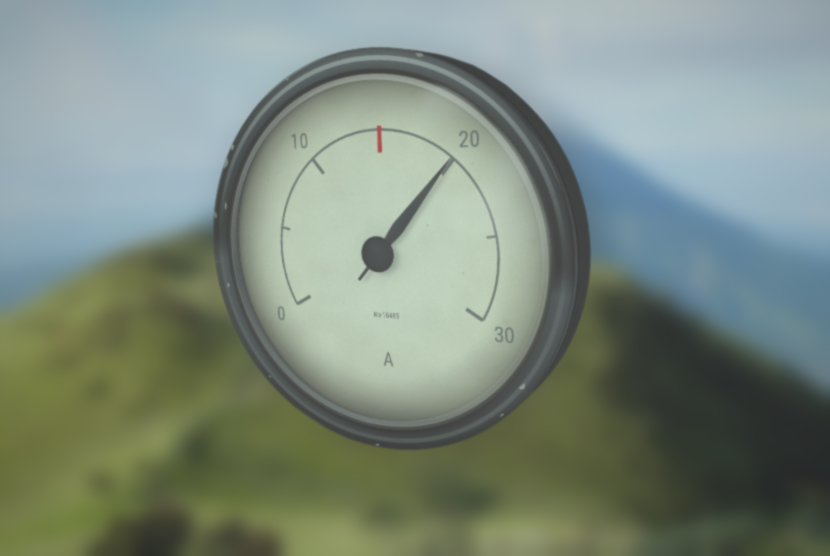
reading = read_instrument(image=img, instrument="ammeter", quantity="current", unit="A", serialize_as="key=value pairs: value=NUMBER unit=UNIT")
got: value=20 unit=A
